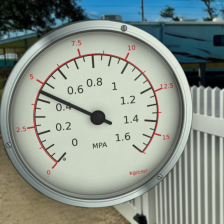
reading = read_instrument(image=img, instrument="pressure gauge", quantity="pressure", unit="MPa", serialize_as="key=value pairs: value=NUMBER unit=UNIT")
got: value=0.45 unit=MPa
